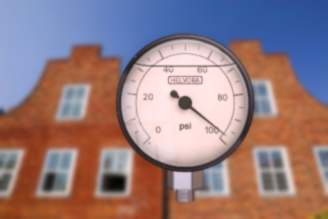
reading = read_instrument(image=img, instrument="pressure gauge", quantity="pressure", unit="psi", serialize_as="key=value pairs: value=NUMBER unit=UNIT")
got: value=97.5 unit=psi
